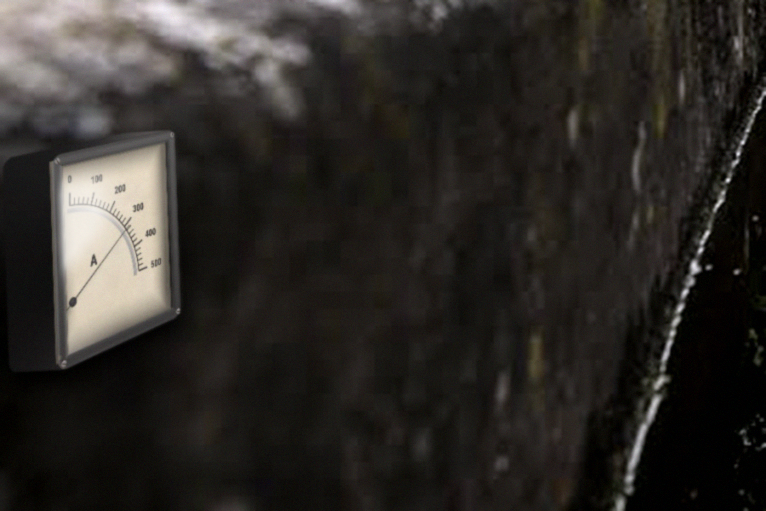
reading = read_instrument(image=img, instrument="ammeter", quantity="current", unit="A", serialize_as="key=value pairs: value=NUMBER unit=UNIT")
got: value=300 unit=A
